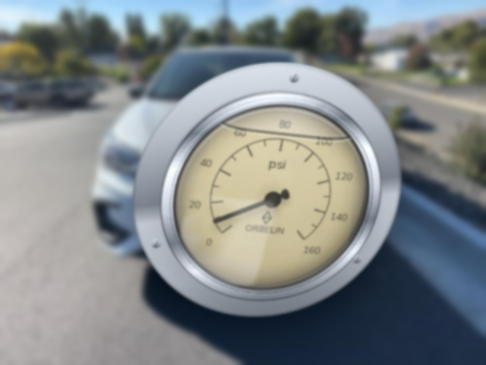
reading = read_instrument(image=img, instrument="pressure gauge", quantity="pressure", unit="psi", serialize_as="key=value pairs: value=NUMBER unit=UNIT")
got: value=10 unit=psi
